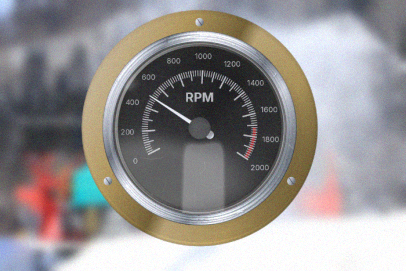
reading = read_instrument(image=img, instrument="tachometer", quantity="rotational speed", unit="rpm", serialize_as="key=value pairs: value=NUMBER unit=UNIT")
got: value=500 unit=rpm
